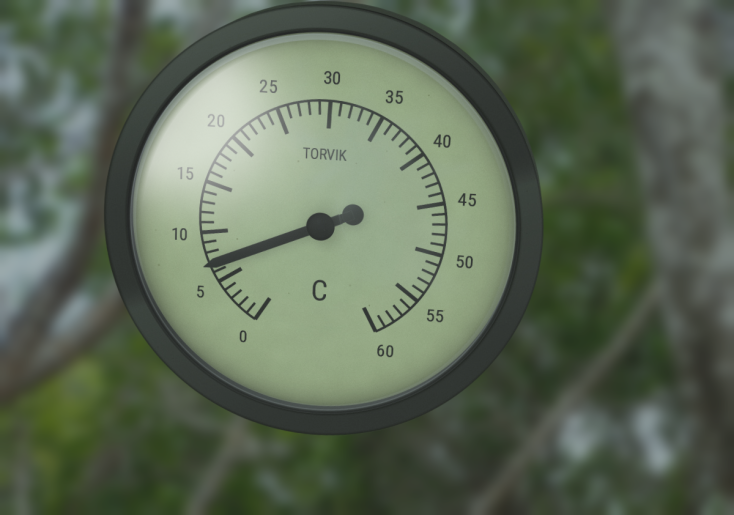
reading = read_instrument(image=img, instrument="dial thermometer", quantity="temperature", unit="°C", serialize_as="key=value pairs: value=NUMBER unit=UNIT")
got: value=7 unit=°C
